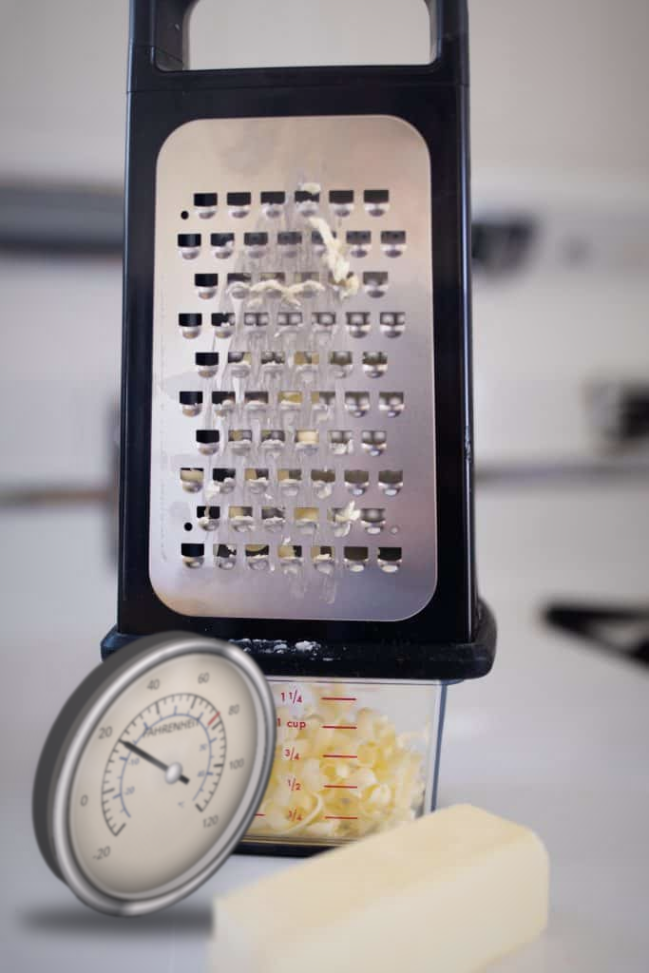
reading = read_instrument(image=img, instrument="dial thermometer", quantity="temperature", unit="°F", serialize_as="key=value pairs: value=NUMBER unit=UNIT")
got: value=20 unit=°F
